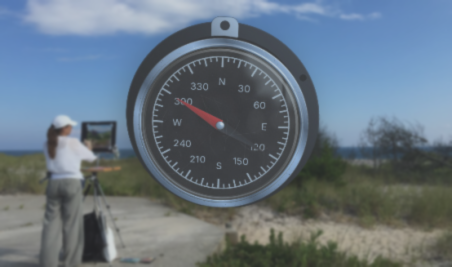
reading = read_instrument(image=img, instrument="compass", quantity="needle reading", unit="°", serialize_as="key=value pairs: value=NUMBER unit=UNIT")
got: value=300 unit=°
